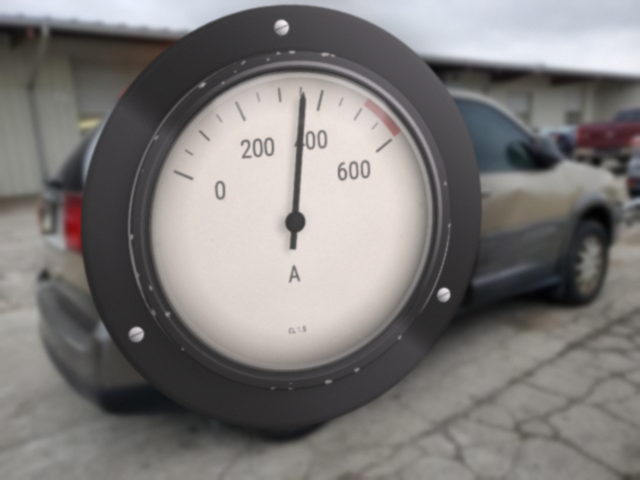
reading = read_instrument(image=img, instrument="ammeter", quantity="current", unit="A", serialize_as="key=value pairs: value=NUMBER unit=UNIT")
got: value=350 unit=A
